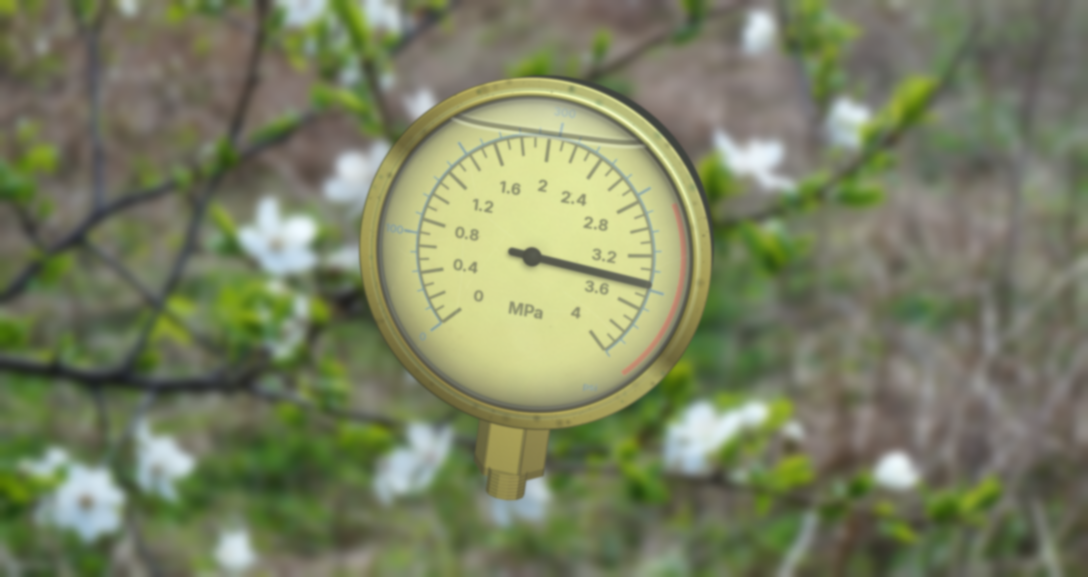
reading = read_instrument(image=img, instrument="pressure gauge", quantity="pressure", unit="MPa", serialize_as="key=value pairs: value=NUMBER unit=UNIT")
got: value=3.4 unit=MPa
